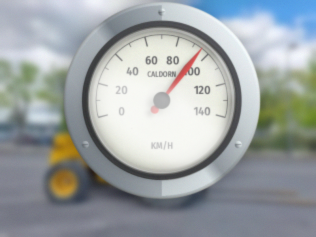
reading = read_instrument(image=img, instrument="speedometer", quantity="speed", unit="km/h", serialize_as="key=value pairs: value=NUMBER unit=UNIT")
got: value=95 unit=km/h
